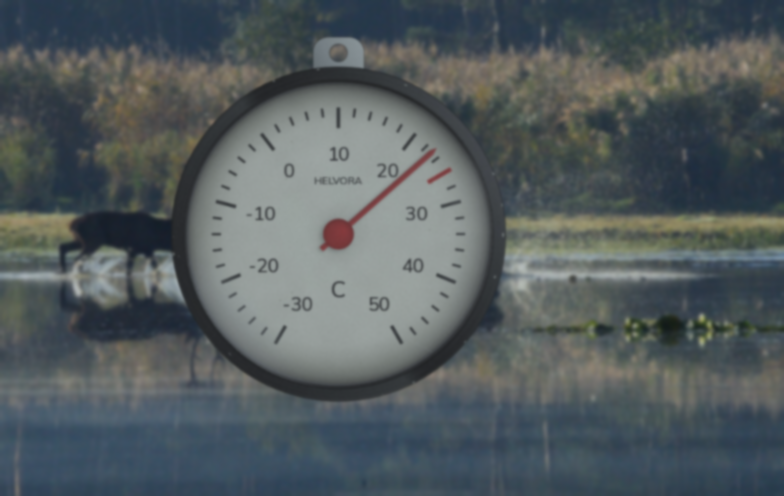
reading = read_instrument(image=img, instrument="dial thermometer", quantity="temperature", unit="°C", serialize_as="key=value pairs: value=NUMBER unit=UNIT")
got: value=23 unit=°C
